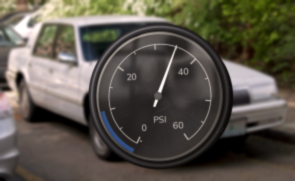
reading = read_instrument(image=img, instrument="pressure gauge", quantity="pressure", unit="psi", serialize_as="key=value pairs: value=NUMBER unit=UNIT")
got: value=35 unit=psi
